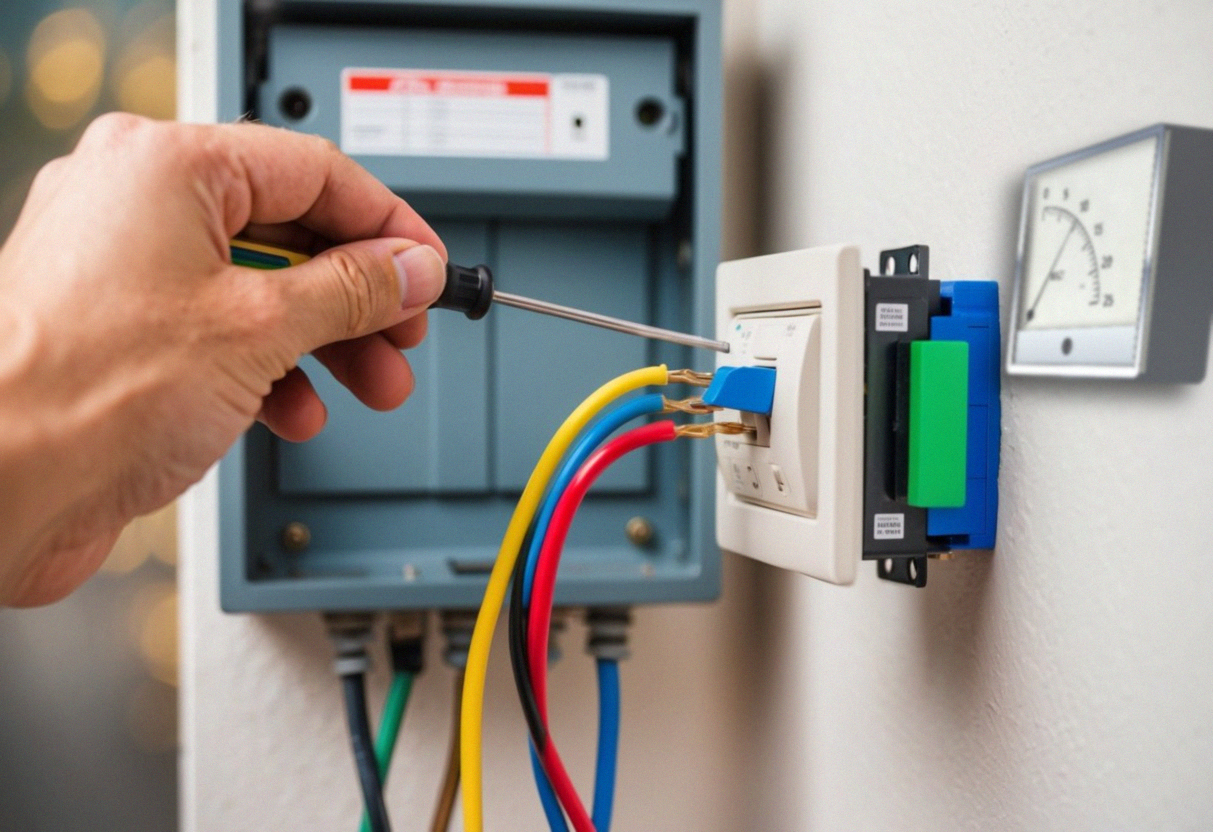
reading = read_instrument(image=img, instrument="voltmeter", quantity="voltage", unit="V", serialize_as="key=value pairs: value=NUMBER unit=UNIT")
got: value=10 unit=V
